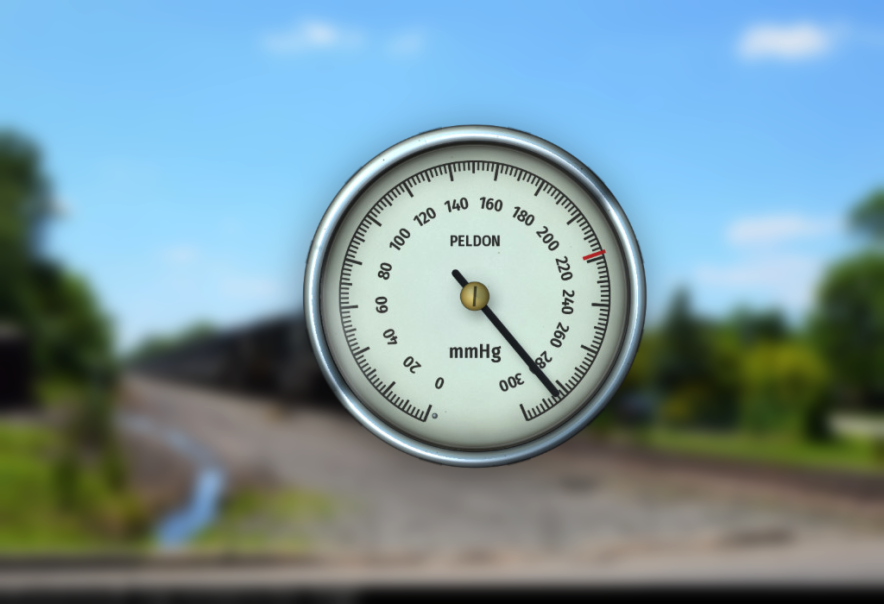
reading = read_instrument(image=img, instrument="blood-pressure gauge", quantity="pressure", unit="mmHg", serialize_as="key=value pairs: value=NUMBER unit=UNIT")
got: value=284 unit=mmHg
